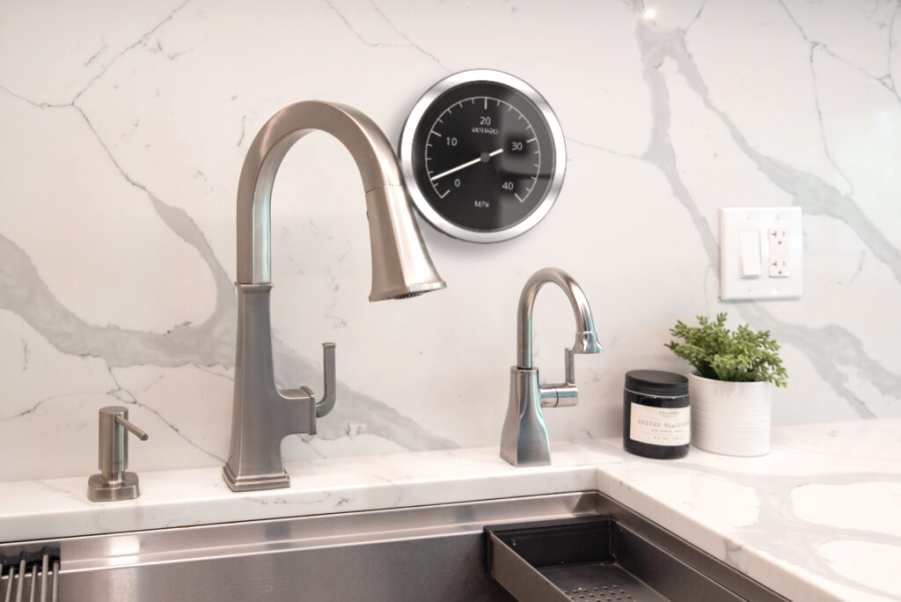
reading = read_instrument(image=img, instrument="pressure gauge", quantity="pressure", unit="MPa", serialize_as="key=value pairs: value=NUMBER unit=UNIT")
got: value=3 unit=MPa
